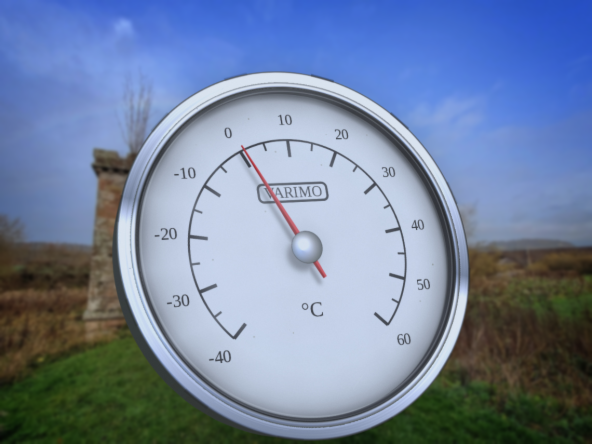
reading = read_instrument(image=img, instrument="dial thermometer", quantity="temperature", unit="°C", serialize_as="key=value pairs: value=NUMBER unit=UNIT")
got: value=0 unit=°C
